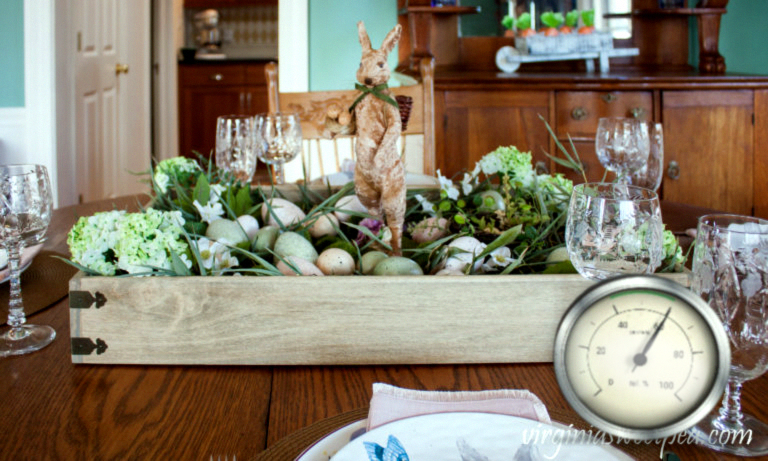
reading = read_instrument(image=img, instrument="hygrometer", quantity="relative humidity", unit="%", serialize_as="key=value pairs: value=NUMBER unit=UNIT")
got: value=60 unit=%
